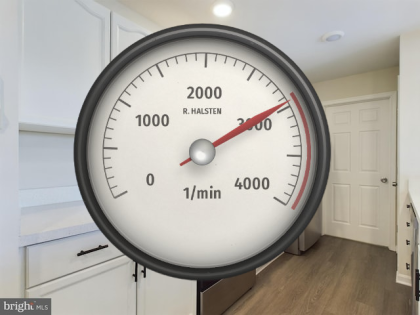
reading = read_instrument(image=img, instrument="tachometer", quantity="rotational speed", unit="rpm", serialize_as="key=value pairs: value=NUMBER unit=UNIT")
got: value=2950 unit=rpm
